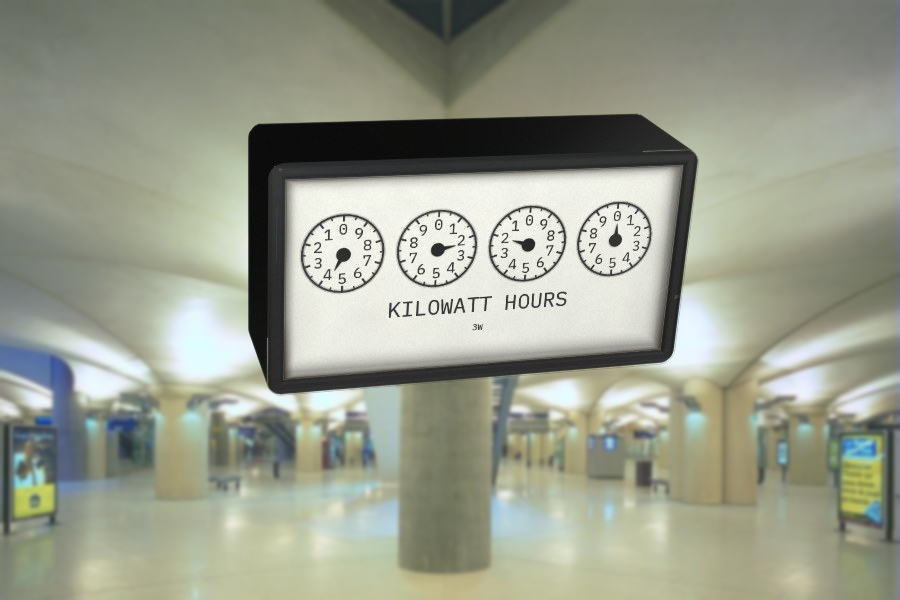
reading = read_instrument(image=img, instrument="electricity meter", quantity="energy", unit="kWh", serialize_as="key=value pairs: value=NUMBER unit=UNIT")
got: value=4220 unit=kWh
